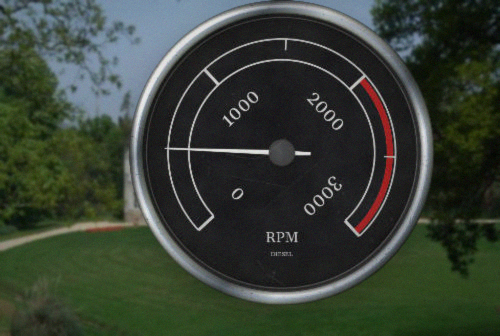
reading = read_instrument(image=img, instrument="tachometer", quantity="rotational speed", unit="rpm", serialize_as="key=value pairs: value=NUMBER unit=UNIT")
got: value=500 unit=rpm
